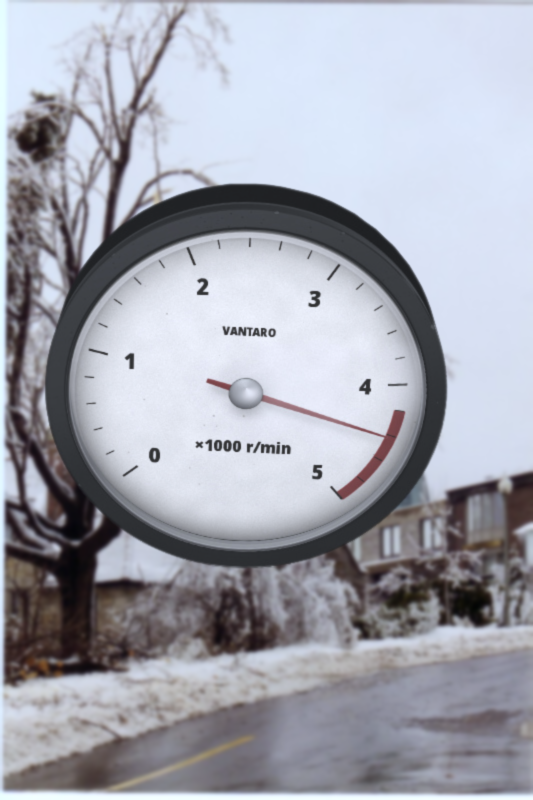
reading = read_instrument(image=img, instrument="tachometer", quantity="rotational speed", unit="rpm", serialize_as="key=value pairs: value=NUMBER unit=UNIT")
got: value=4400 unit=rpm
